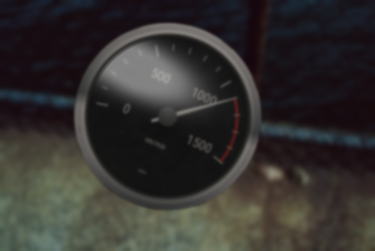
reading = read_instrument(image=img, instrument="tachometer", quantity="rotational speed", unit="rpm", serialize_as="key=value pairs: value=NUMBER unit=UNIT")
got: value=1100 unit=rpm
